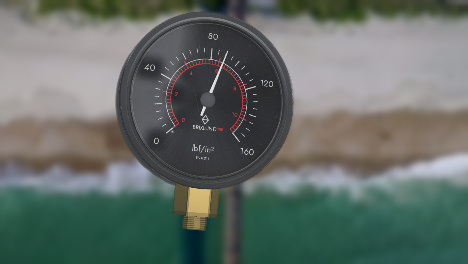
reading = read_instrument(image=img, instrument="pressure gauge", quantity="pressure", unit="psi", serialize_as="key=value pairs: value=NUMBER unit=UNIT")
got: value=90 unit=psi
